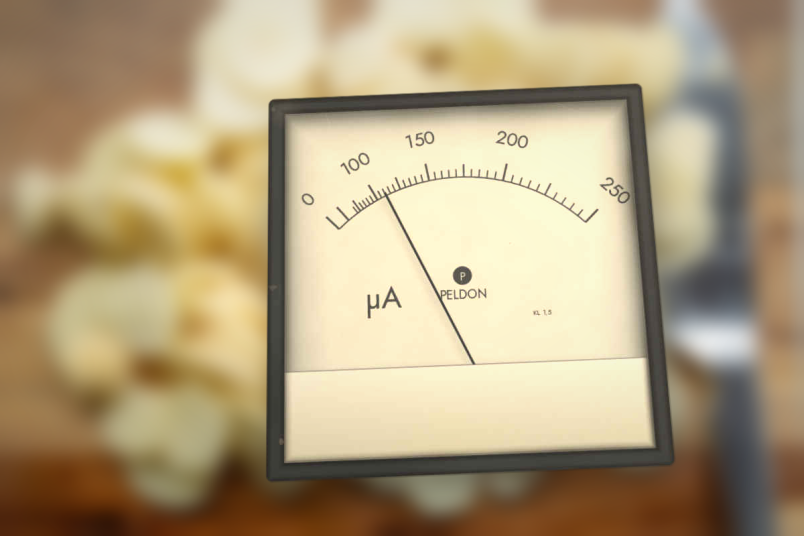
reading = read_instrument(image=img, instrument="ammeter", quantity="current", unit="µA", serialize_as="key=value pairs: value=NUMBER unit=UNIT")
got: value=110 unit=µA
